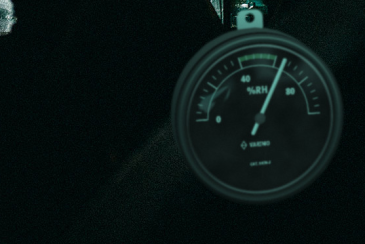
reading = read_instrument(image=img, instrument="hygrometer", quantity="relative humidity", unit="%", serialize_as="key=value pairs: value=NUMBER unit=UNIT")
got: value=64 unit=%
